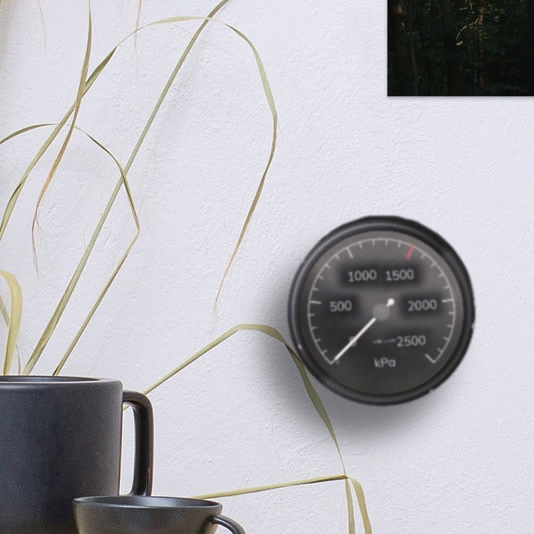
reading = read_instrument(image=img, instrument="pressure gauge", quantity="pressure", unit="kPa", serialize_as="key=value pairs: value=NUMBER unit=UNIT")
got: value=0 unit=kPa
